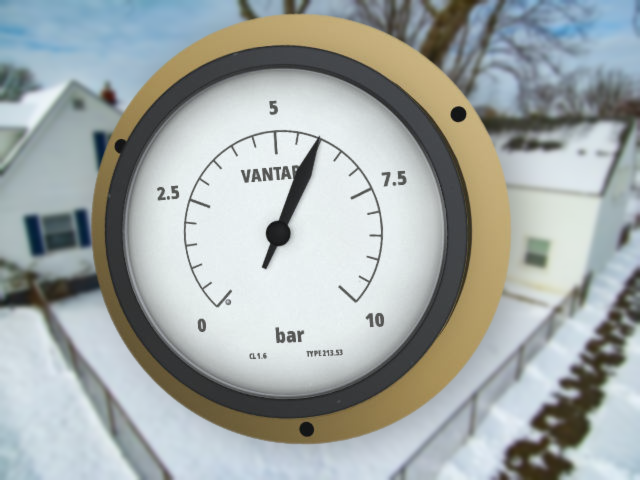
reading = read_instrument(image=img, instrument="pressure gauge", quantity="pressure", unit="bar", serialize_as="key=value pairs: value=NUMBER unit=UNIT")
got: value=6 unit=bar
